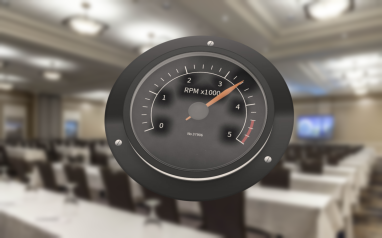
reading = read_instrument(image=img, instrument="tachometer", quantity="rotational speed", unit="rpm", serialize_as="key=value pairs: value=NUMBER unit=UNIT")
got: value=3400 unit=rpm
